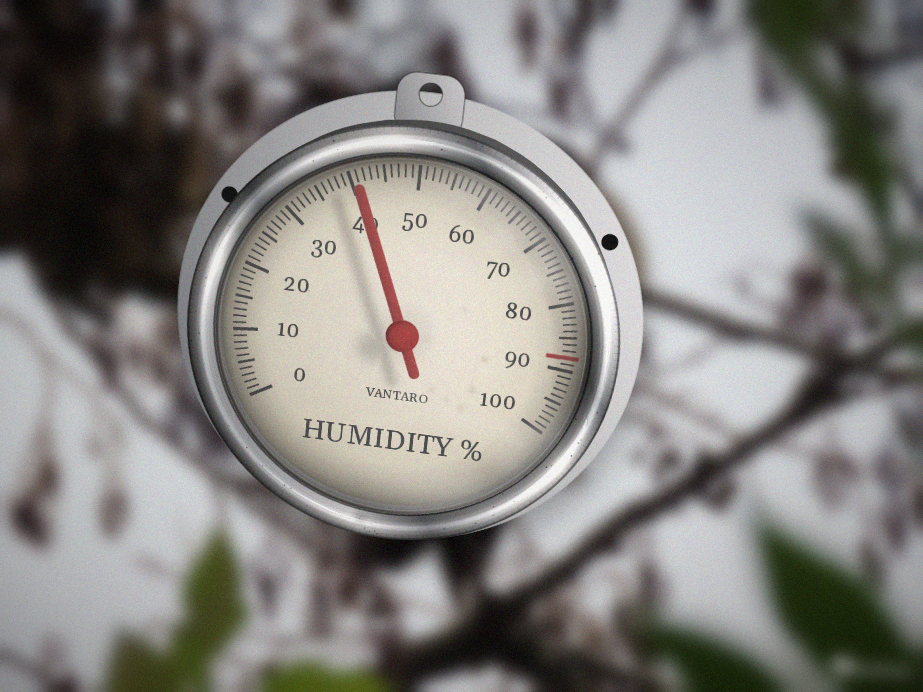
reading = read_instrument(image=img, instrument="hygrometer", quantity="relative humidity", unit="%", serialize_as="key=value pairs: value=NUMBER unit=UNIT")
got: value=41 unit=%
